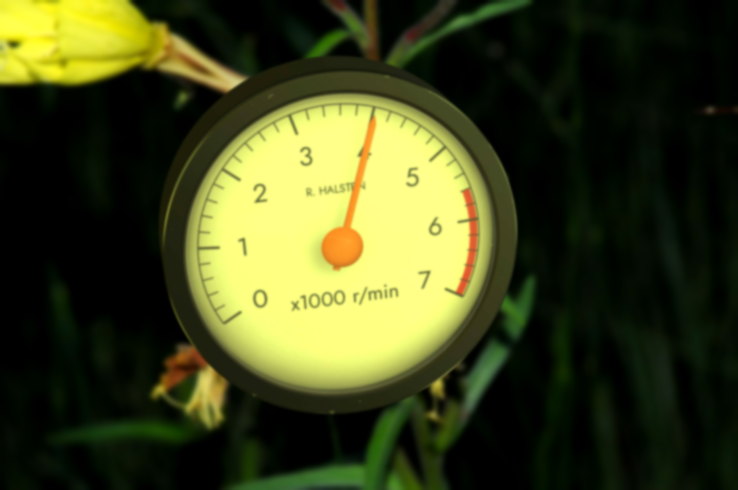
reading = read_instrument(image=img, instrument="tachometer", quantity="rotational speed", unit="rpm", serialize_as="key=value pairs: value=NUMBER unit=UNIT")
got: value=4000 unit=rpm
